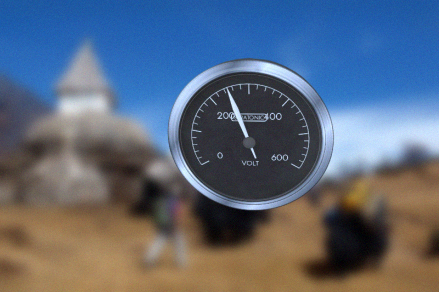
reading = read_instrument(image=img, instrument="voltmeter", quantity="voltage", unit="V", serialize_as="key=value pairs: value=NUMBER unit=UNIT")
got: value=250 unit=V
